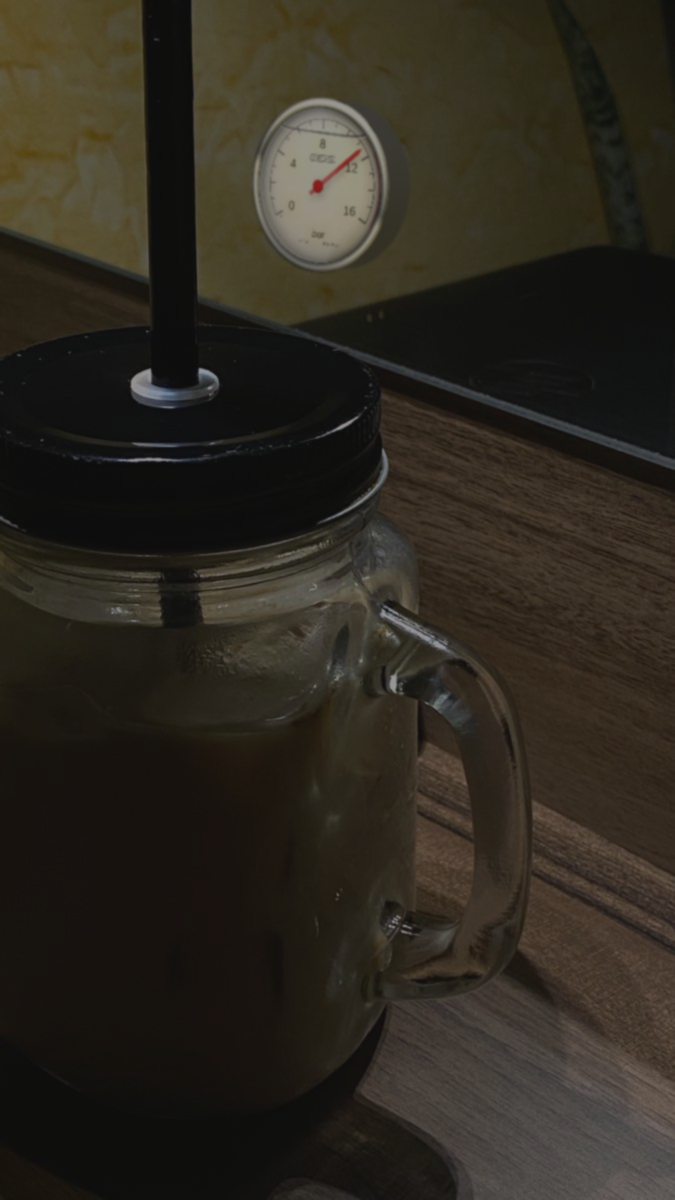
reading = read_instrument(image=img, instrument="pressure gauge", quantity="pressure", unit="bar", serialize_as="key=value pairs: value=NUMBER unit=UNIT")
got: value=11.5 unit=bar
